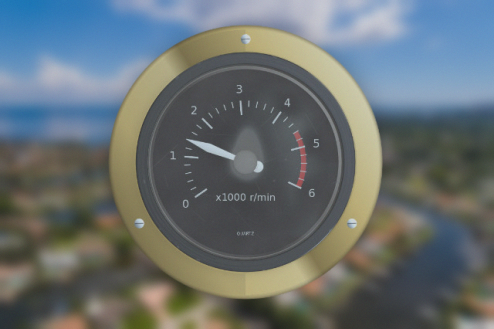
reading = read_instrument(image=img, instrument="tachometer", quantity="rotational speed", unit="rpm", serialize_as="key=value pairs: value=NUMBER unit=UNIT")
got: value=1400 unit=rpm
